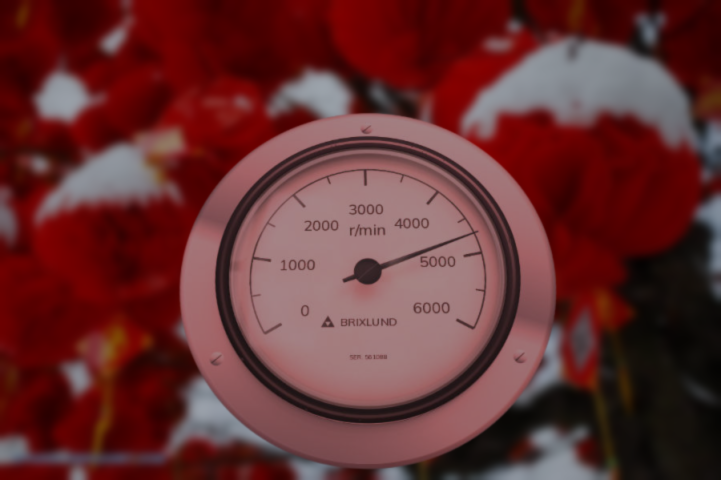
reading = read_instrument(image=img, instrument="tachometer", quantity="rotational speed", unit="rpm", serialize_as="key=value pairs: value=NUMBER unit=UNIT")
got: value=4750 unit=rpm
